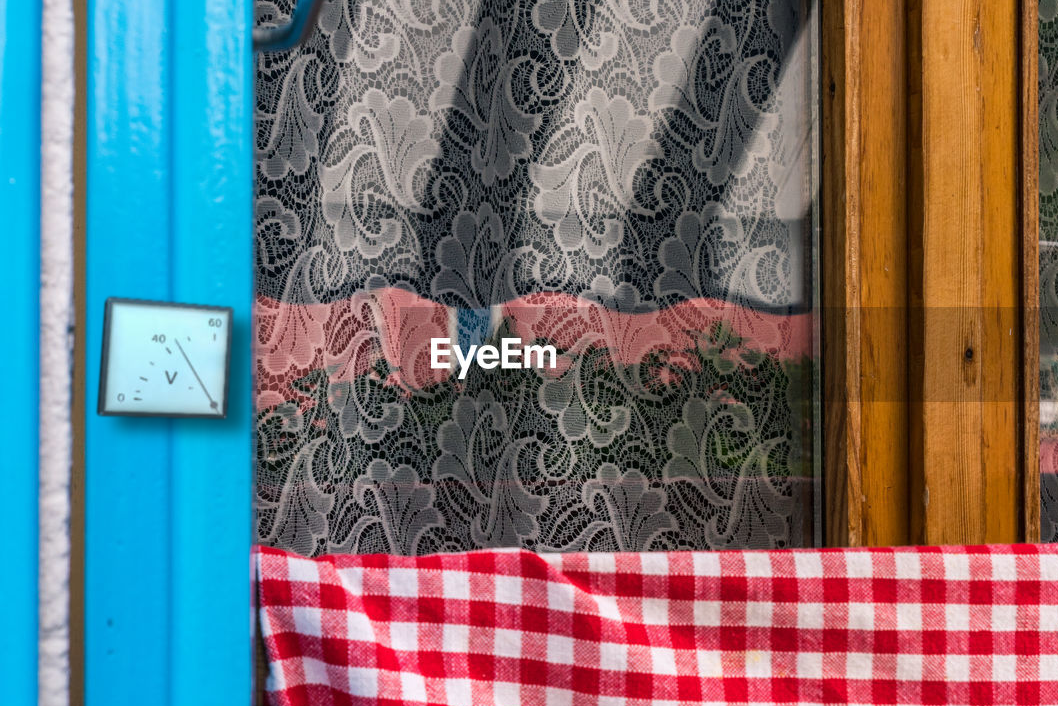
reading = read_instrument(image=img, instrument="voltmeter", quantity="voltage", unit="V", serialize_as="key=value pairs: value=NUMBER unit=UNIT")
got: value=45 unit=V
